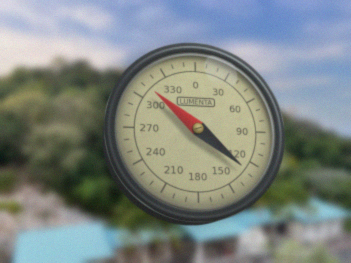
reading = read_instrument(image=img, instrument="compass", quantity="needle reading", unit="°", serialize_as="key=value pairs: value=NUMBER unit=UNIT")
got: value=310 unit=°
